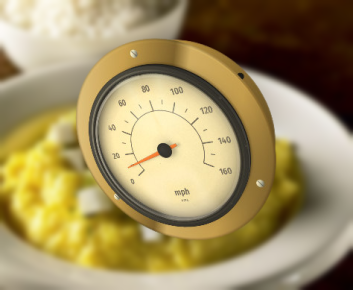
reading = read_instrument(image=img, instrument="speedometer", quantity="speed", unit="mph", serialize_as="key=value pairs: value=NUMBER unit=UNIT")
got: value=10 unit=mph
